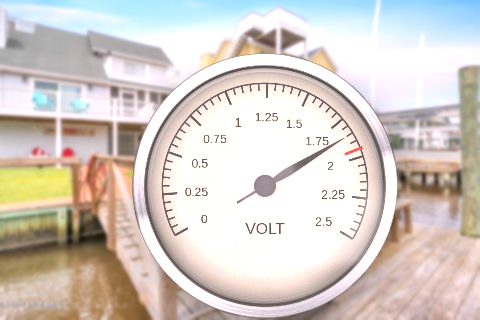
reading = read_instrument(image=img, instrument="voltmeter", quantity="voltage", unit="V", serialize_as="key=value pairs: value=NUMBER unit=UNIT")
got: value=1.85 unit=V
